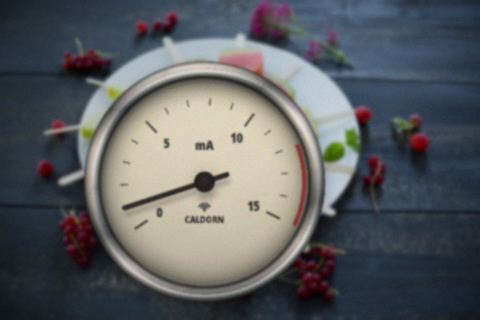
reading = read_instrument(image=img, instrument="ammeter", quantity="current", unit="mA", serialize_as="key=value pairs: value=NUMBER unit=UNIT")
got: value=1 unit=mA
